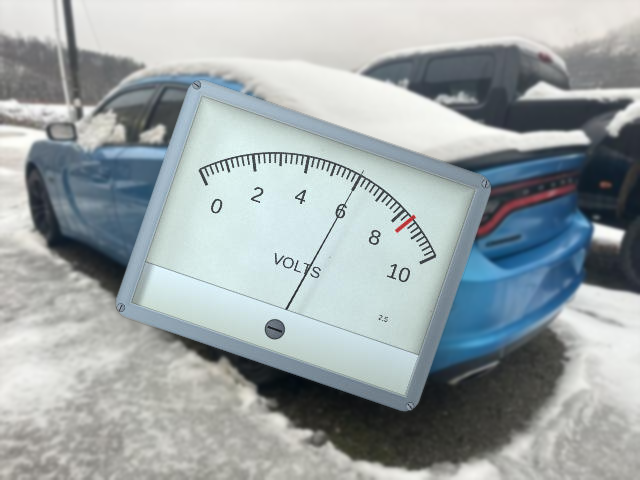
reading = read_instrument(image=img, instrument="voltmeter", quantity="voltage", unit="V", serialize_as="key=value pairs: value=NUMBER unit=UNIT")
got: value=6 unit=V
